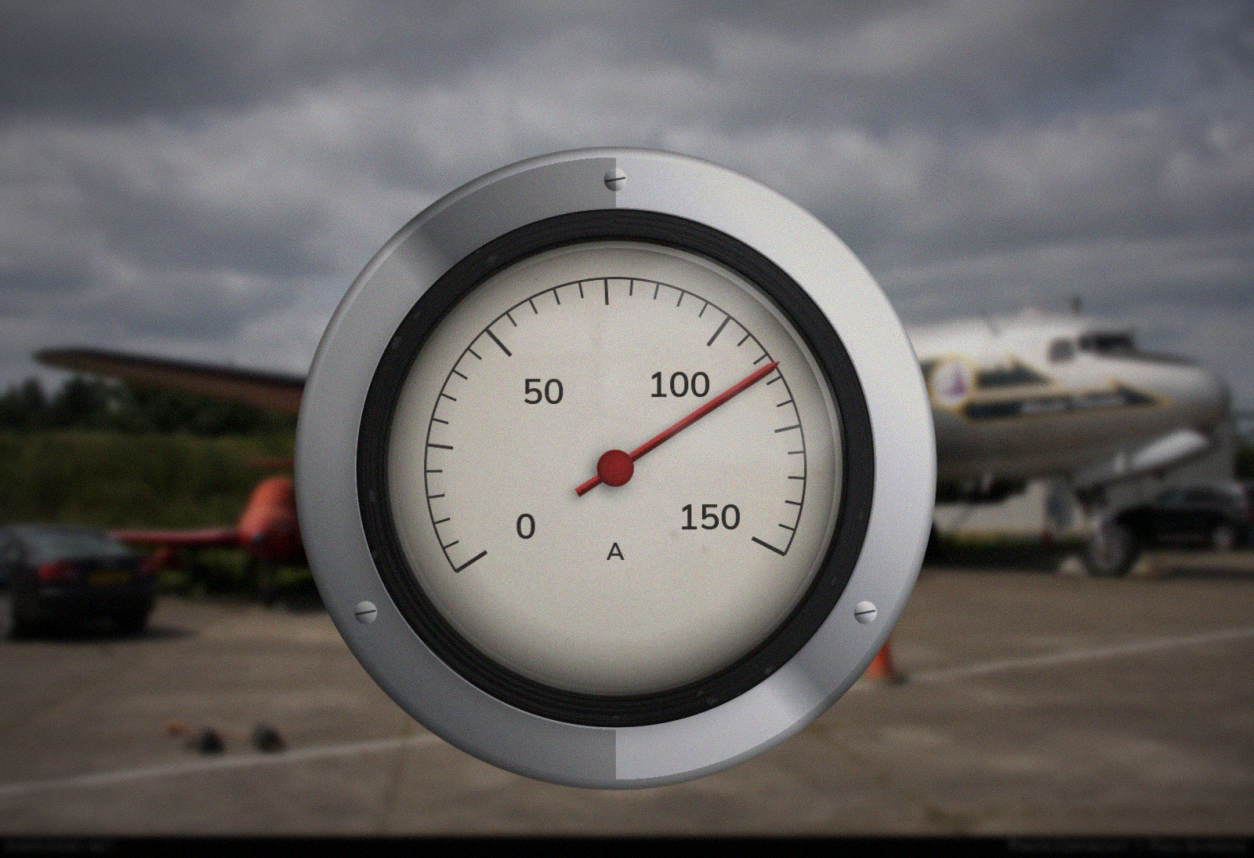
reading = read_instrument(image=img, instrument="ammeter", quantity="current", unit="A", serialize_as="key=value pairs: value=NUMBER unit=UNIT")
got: value=112.5 unit=A
